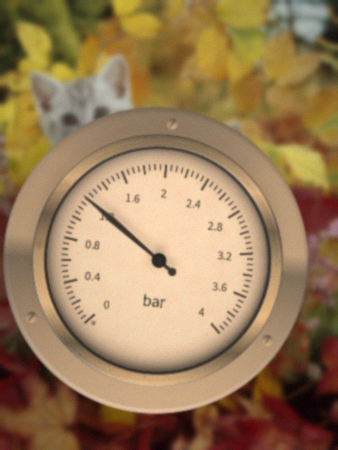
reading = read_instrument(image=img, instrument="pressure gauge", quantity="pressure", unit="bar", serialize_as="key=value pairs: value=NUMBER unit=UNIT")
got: value=1.2 unit=bar
